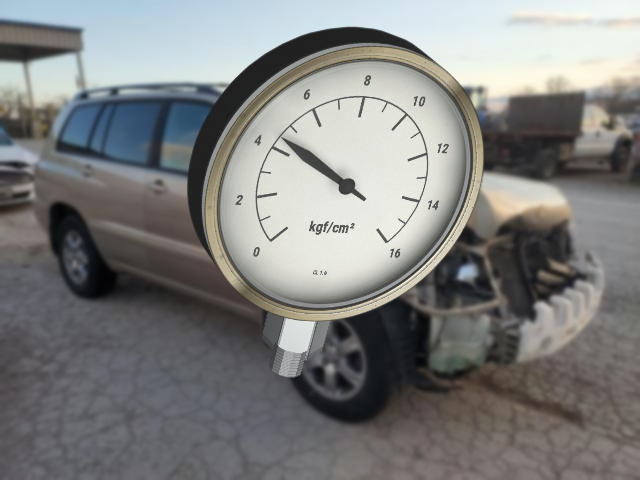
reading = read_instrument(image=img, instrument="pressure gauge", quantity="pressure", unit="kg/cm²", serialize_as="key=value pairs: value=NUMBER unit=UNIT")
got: value=4.5 unit=kg/cm²
